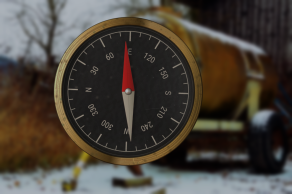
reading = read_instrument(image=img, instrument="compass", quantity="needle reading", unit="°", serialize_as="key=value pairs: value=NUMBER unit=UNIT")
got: value=85 unit=°
